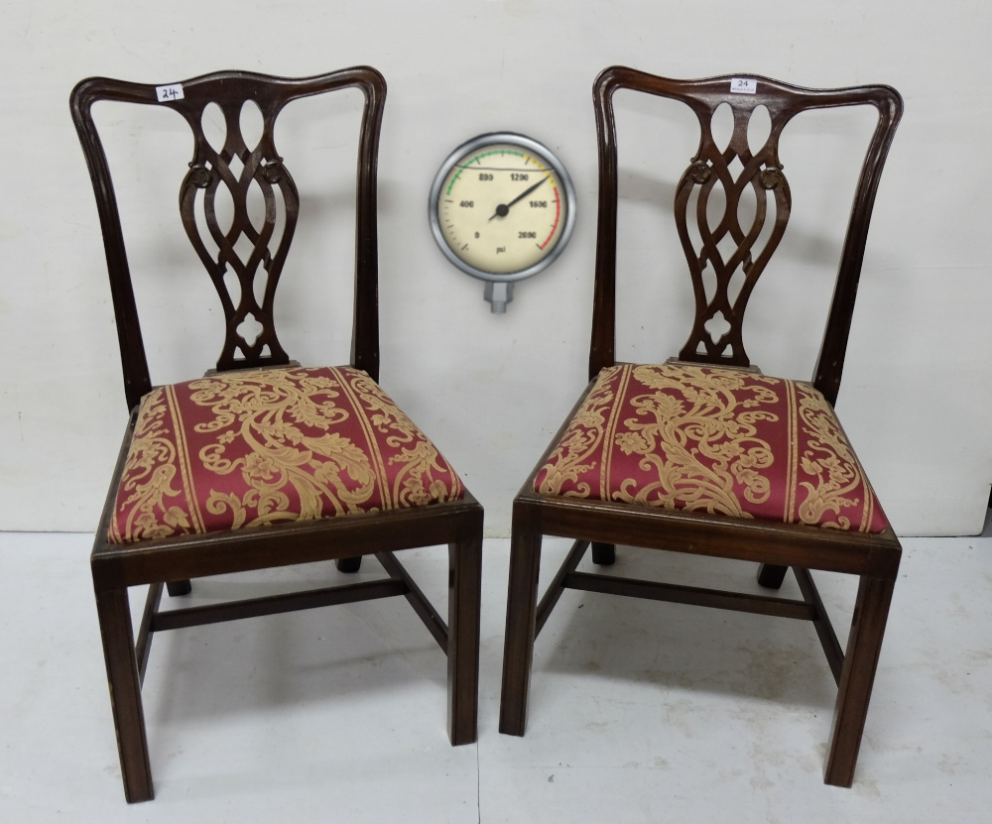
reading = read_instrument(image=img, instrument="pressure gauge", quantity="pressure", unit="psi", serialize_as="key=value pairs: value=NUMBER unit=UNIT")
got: value=1400 unit=psi
